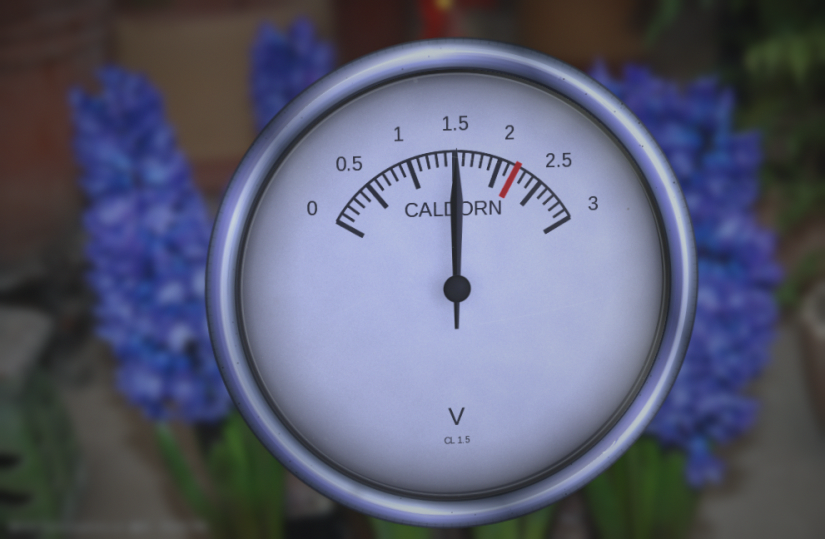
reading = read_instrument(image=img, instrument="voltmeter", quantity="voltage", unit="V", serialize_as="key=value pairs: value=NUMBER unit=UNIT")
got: value=1.5 unit=V
